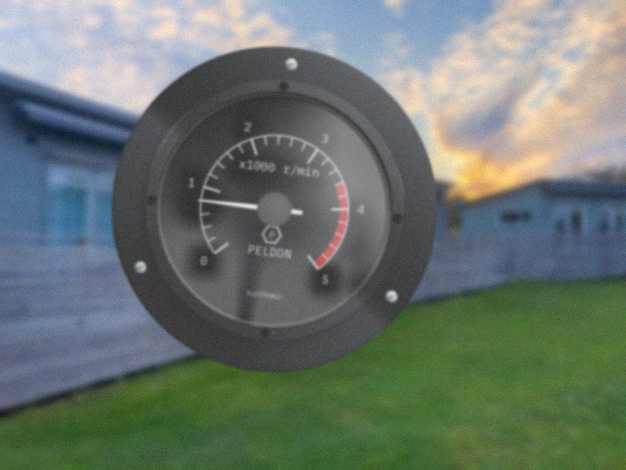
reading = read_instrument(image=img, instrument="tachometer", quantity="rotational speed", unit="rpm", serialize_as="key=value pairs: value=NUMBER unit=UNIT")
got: value=800 unit=rpm
